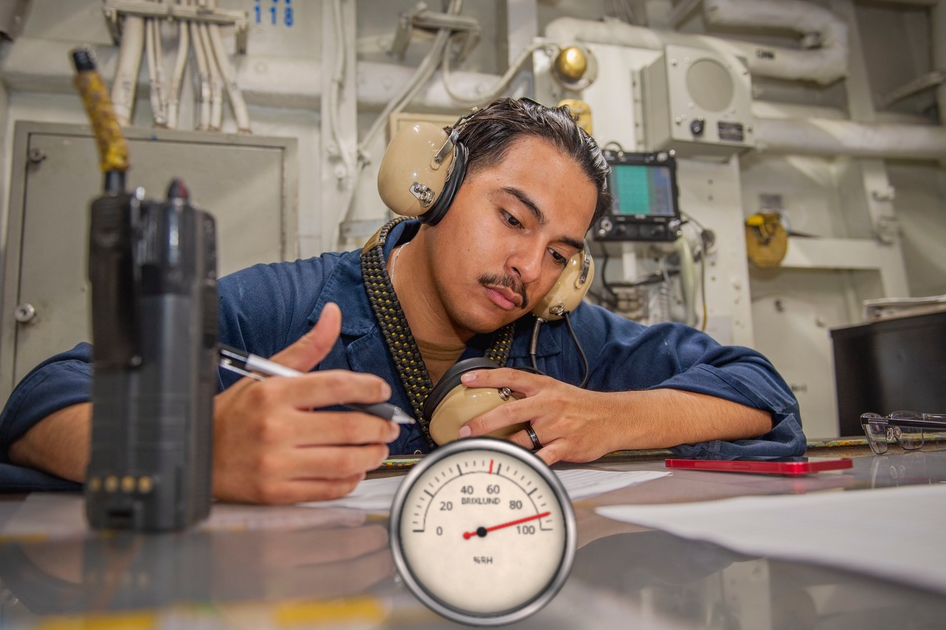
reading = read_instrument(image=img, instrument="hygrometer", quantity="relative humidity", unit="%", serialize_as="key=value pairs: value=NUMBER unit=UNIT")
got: value=92 unit=%
